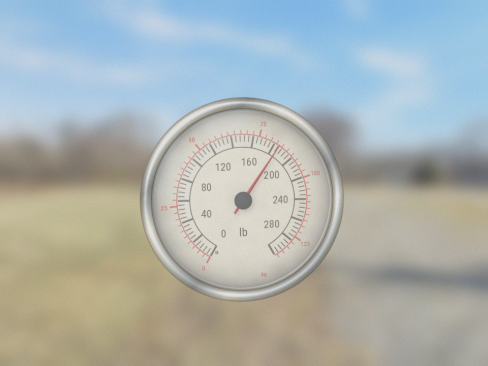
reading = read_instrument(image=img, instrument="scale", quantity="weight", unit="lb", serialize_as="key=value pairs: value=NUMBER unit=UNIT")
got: value=184 unit=lb
